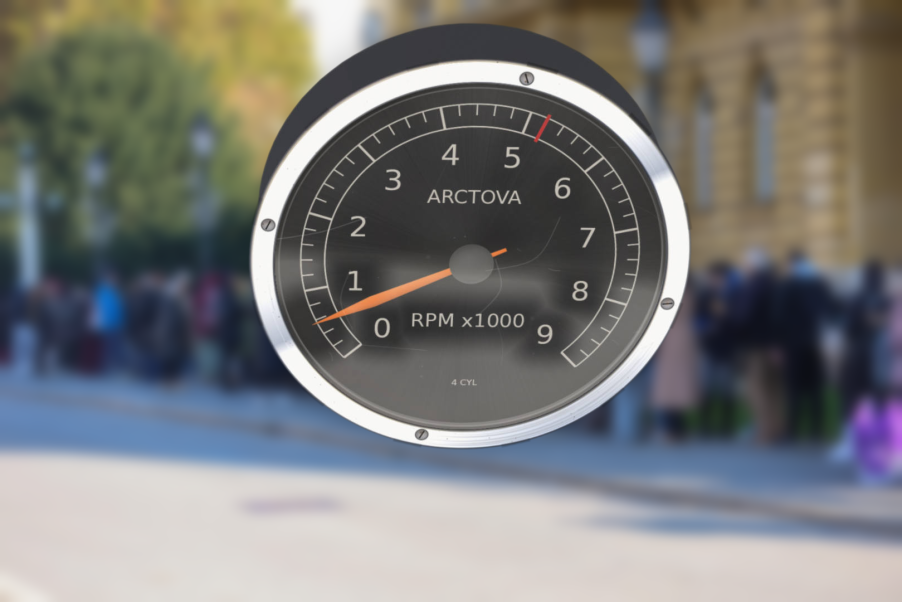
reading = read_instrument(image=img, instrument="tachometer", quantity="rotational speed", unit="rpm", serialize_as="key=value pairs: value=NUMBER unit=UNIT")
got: value=600 unit=rpm
